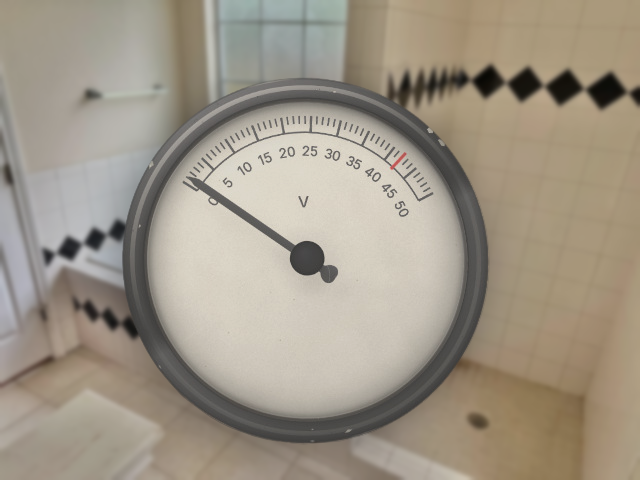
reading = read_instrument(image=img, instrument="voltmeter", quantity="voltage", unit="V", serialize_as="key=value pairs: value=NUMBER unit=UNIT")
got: value=1 unit=V
